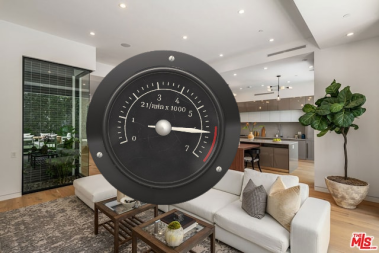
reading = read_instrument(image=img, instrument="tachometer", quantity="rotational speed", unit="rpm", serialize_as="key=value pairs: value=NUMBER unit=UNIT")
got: value=6000 unit=rpm
